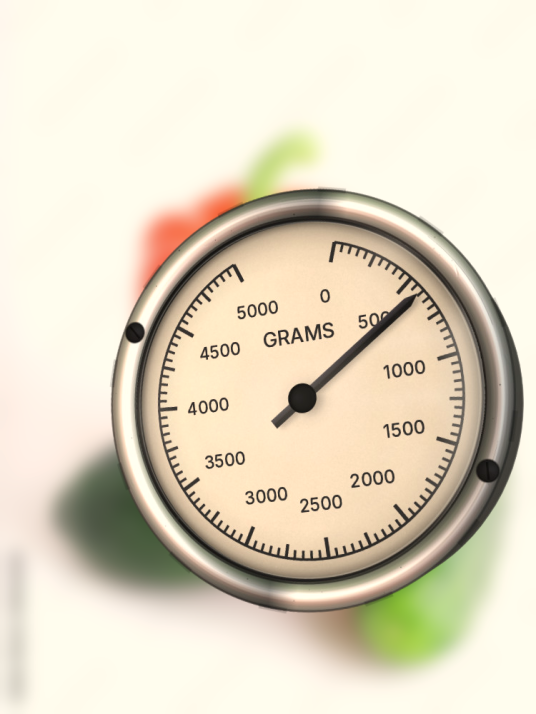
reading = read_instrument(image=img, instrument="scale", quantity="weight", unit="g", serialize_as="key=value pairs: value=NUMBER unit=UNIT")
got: value=600 unit=g
